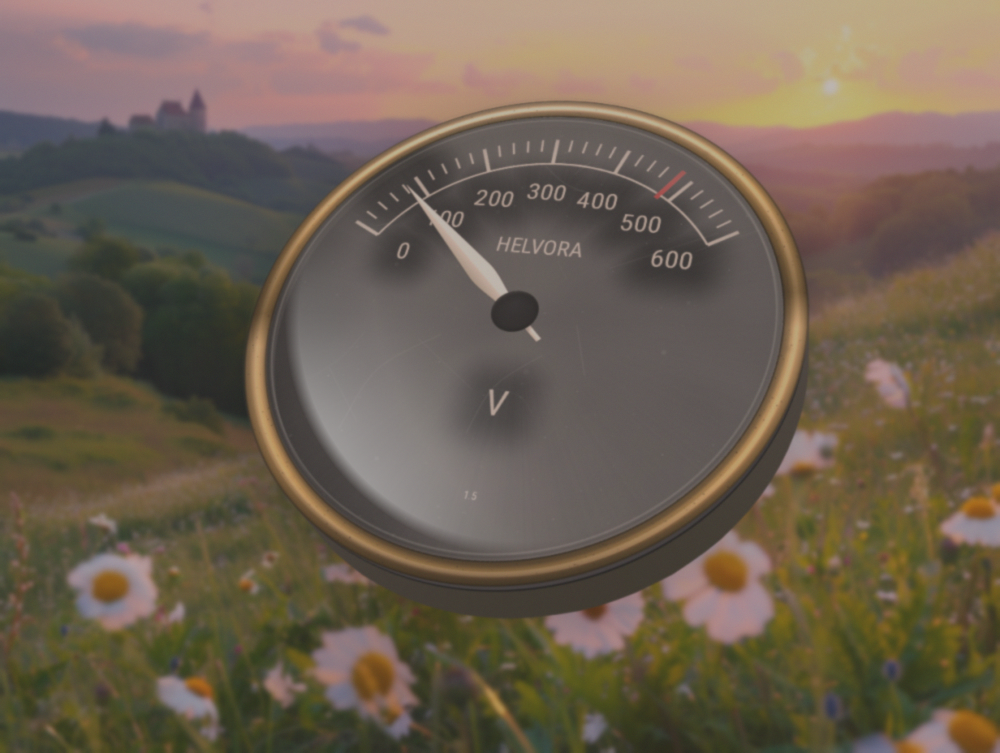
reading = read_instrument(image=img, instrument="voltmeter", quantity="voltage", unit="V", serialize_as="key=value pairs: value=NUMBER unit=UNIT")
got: value=80 unit=V
